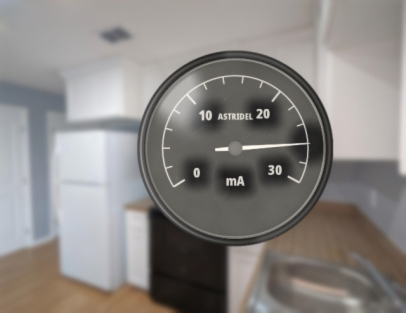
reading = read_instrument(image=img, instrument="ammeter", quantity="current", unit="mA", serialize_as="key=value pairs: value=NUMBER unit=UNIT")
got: value=26 unit=mA
